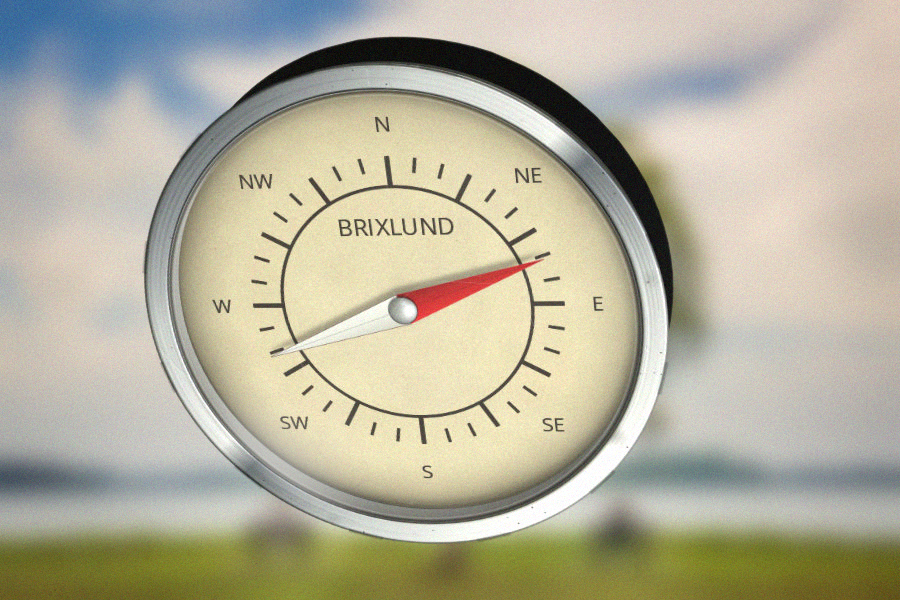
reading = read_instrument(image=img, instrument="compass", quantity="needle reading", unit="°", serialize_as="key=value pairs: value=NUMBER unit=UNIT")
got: value=70 unit=°
